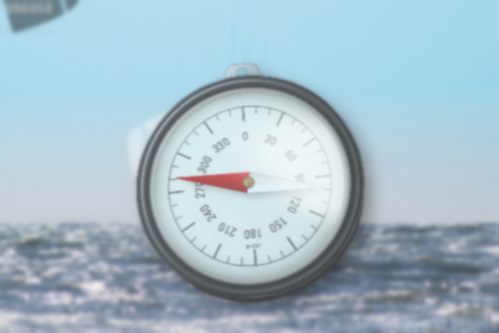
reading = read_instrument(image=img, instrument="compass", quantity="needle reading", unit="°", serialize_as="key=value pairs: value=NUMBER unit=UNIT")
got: value=280 unit=°
